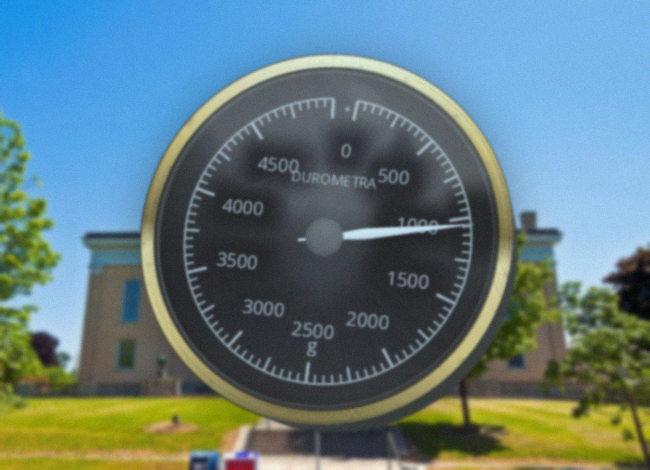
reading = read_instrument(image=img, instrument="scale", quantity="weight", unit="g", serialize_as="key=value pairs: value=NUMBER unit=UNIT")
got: value=1050 unit=g
